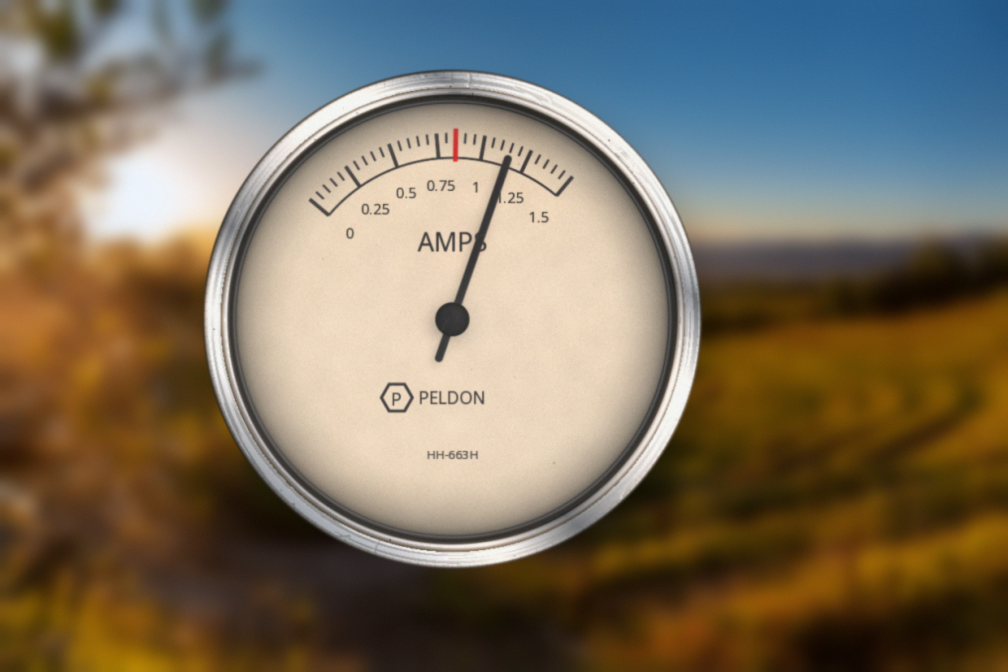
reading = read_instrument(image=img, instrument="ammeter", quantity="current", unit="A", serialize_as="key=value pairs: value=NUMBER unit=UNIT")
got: value=1.15 unit=A
